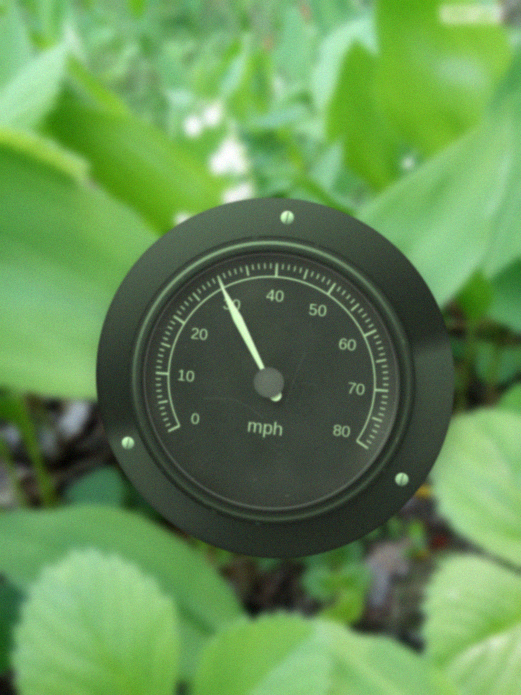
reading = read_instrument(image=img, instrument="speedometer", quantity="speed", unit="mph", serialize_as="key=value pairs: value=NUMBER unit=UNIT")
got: value=30 unit=mph
